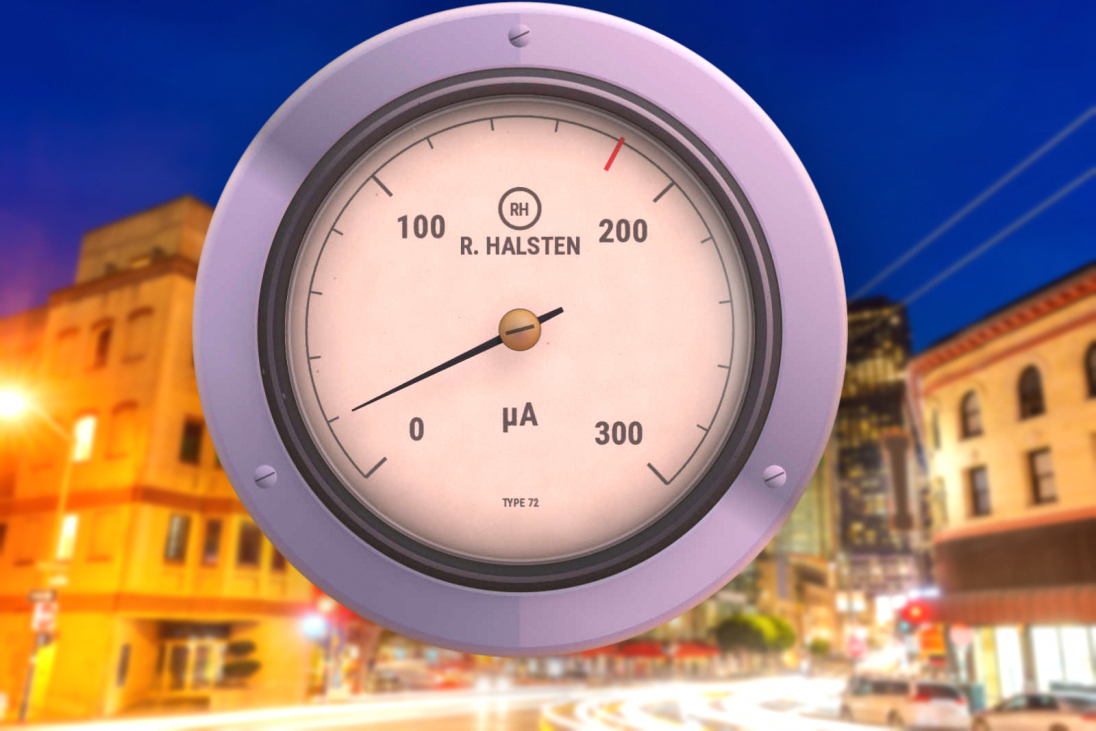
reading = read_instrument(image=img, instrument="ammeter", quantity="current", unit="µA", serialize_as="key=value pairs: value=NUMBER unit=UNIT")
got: value=20 unit=µA
